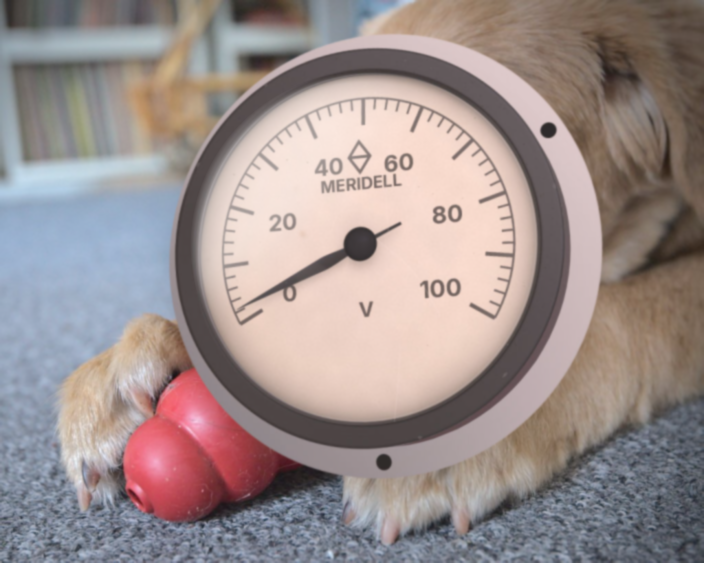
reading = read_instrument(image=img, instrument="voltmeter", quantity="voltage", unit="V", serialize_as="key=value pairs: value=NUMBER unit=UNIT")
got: value=2 unit=V
